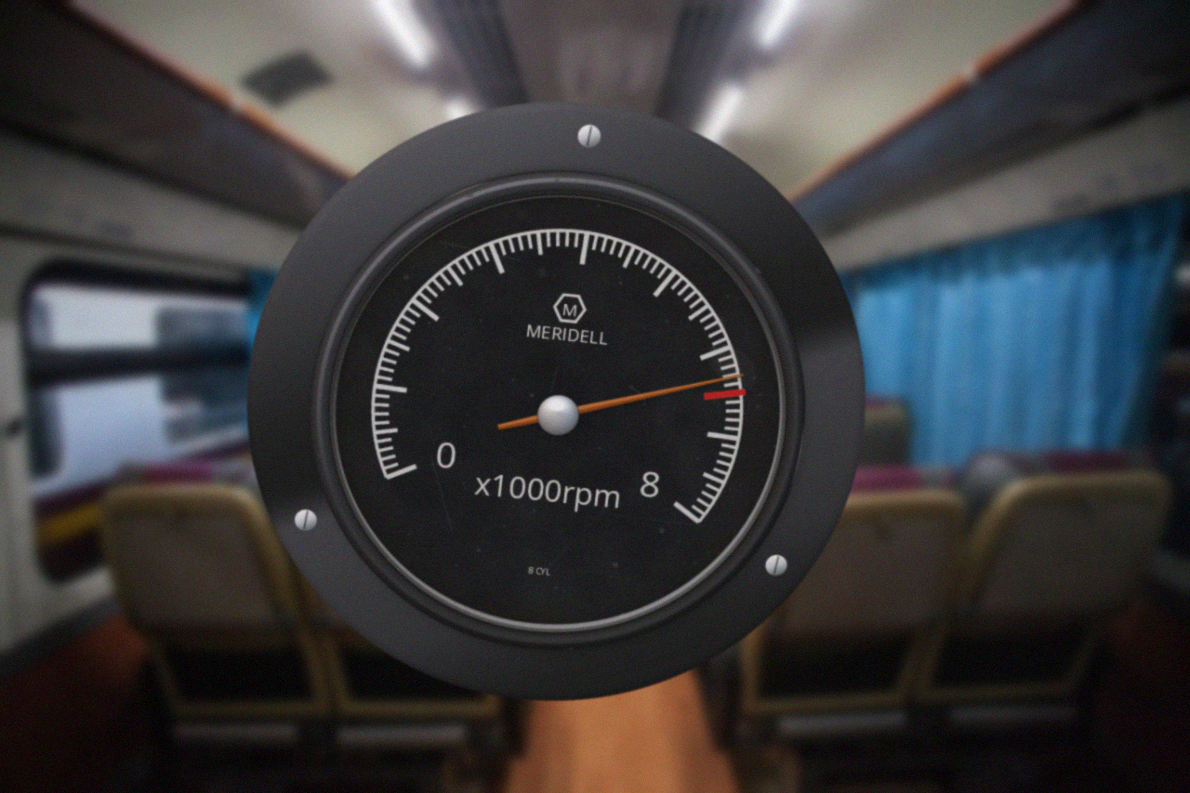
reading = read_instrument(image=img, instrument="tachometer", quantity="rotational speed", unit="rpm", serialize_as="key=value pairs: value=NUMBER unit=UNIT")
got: value=6300 unit=rpm
